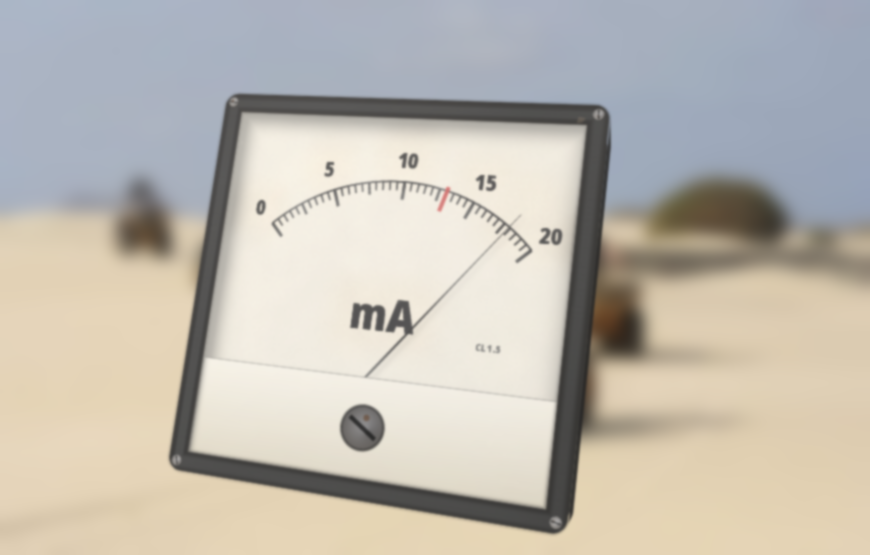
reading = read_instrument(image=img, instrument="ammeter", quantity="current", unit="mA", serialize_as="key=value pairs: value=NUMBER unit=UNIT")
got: value=18 unit=mA
